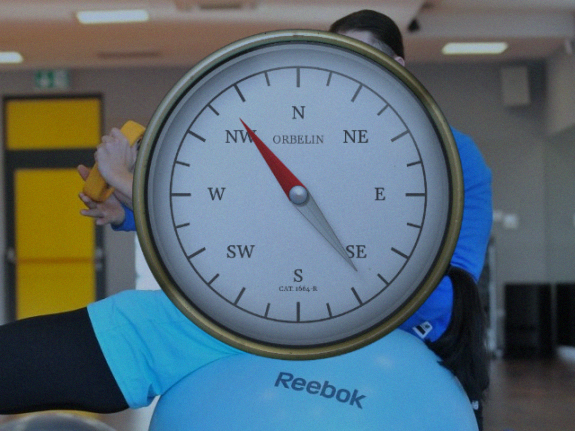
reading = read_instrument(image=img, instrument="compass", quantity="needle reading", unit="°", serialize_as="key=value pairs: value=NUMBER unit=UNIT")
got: value=322.5 unit=°
